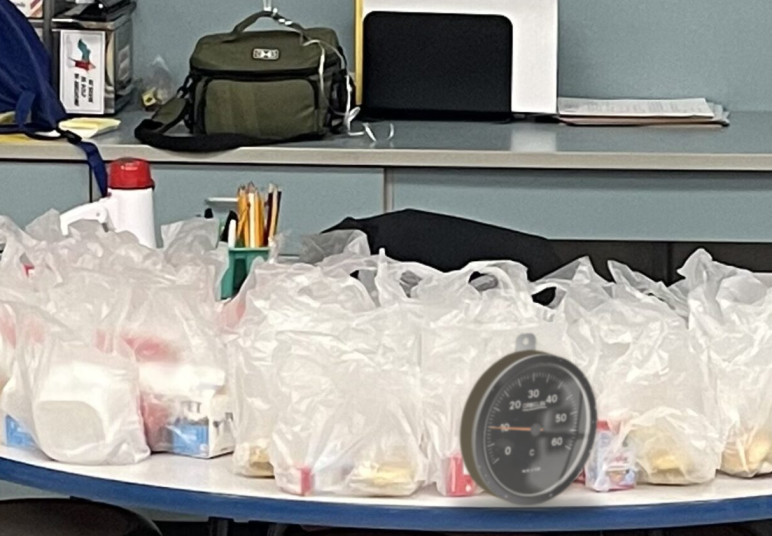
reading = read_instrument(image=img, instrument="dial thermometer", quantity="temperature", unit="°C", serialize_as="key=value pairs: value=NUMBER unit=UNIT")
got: value=10 unit=°C
